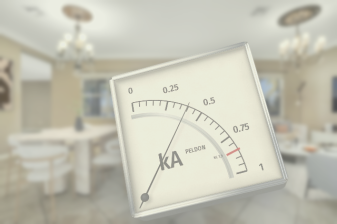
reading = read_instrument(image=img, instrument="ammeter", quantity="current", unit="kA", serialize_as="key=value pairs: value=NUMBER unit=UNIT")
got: value=0.4 unit=kA
